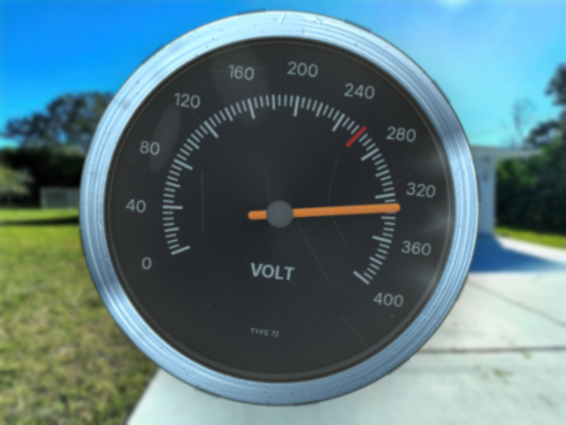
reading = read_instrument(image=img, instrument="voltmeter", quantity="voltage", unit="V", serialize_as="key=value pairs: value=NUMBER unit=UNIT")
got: value=330 unit=V
